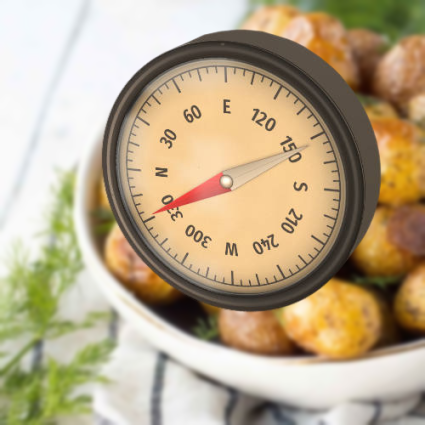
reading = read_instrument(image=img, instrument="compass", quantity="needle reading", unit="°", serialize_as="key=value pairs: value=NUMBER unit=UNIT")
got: value=332.5 unit=°
